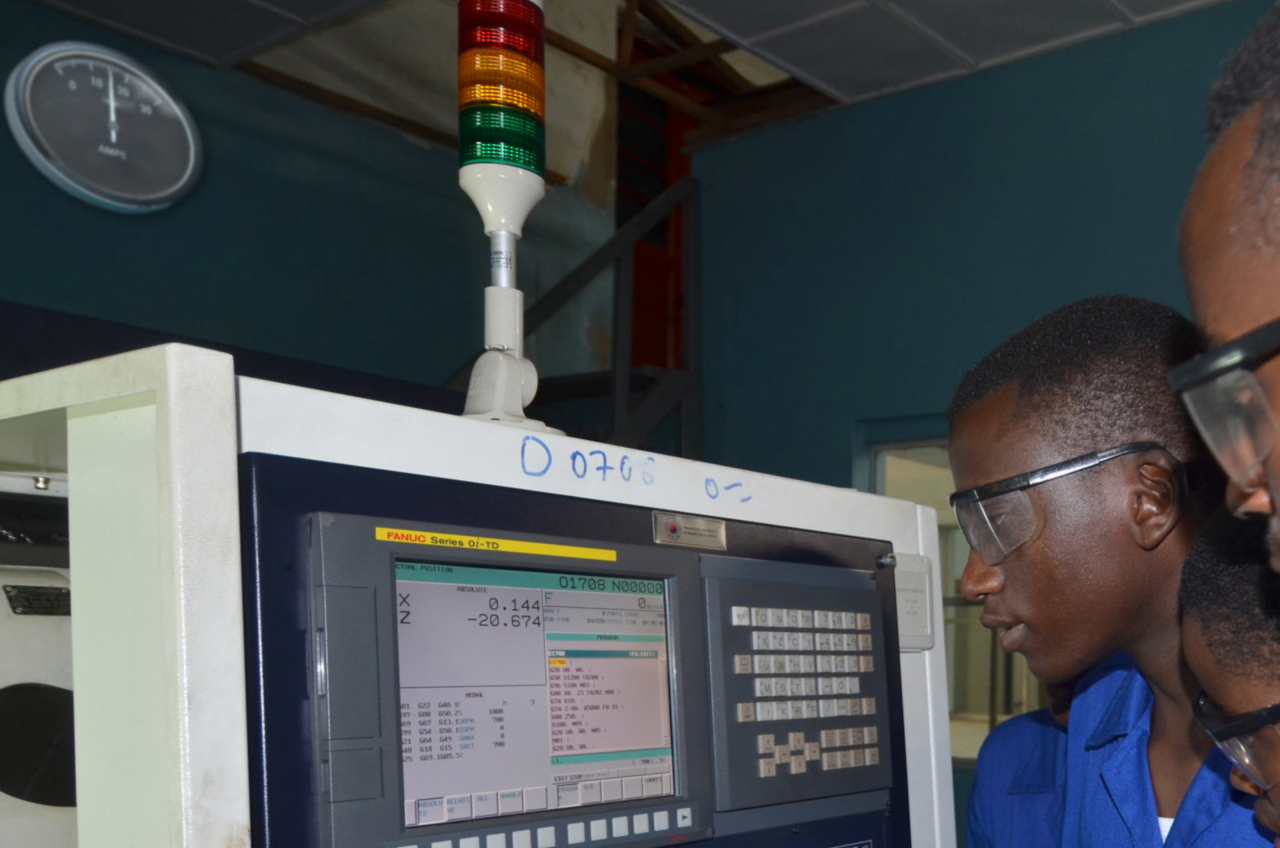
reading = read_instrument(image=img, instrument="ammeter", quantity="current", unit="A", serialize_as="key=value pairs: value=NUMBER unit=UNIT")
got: value=15 unit=A
